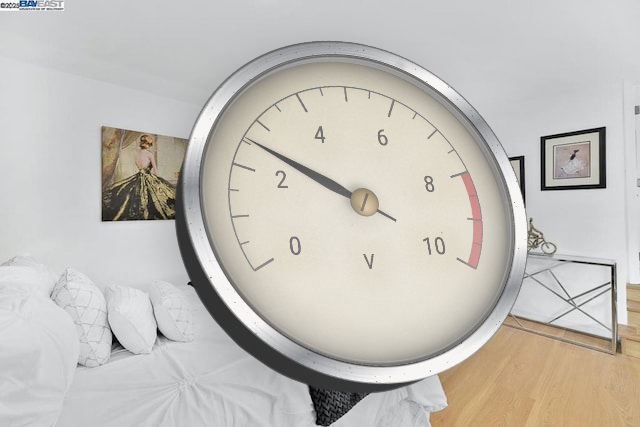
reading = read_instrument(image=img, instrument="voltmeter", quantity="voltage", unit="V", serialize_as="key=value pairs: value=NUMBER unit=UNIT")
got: value=2.5 unit=V
